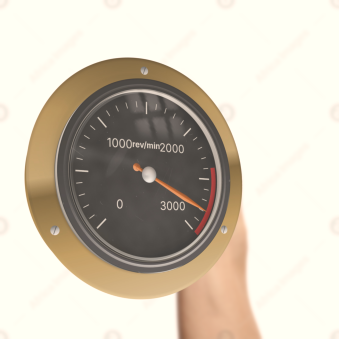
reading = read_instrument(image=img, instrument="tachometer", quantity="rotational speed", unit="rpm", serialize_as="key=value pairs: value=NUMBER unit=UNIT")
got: value=2800 unit=rpm
